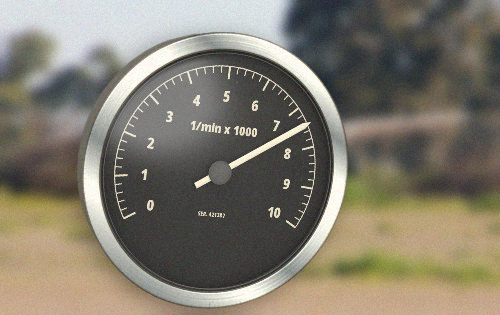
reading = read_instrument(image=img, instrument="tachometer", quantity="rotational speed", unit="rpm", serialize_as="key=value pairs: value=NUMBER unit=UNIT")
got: value=7400 unit=rpm
